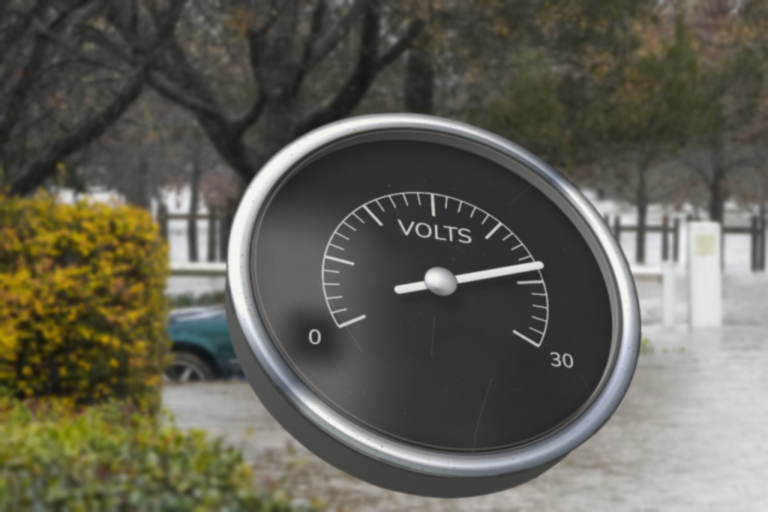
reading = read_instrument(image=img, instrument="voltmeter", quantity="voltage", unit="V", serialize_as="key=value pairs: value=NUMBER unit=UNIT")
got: value=24 unit=V
